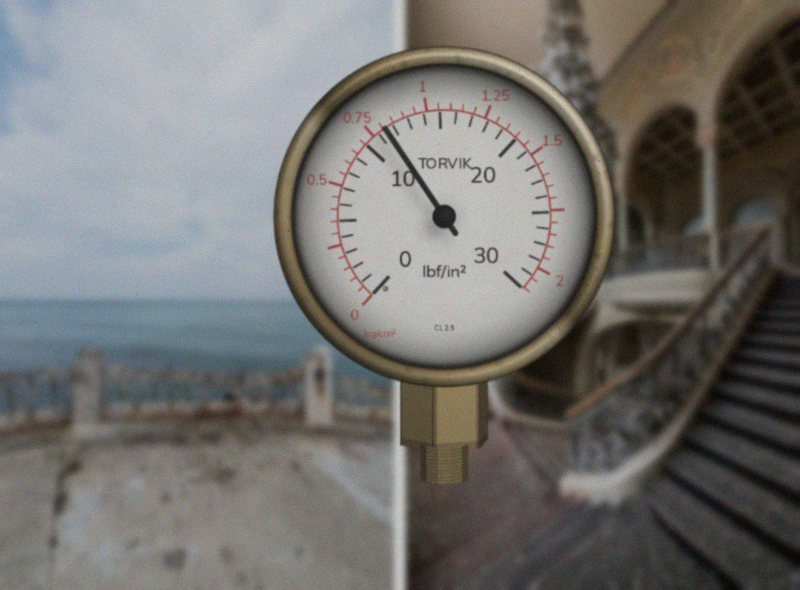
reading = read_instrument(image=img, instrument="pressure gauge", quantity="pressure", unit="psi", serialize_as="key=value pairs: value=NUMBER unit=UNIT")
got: value=11.5 unit=psi
